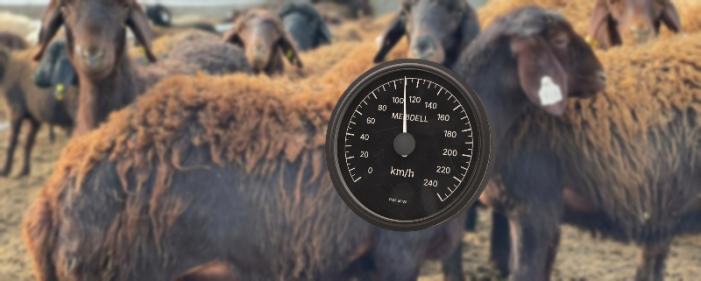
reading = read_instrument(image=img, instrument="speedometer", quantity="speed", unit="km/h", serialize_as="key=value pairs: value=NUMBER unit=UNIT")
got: value=110 unit=km/h
